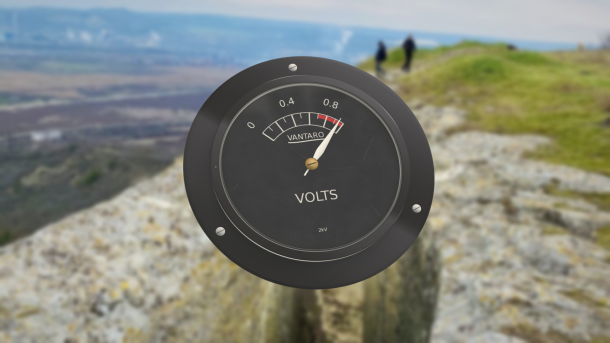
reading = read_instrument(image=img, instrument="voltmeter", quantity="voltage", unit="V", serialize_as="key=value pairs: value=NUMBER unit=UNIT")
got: value=0.95 unit=V
